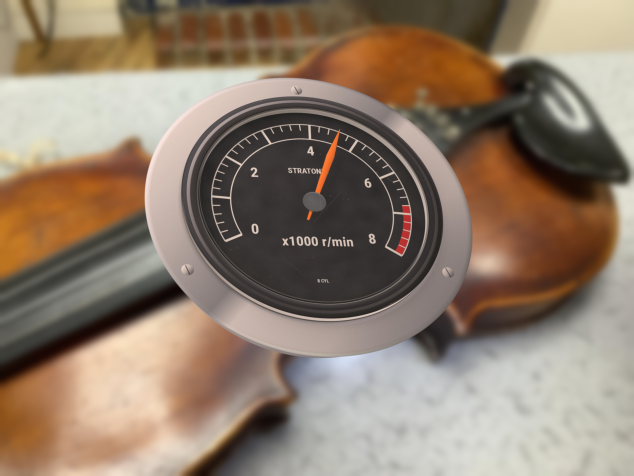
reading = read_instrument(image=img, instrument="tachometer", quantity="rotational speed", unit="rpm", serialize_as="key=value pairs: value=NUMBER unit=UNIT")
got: value=4600 unit=rpm
